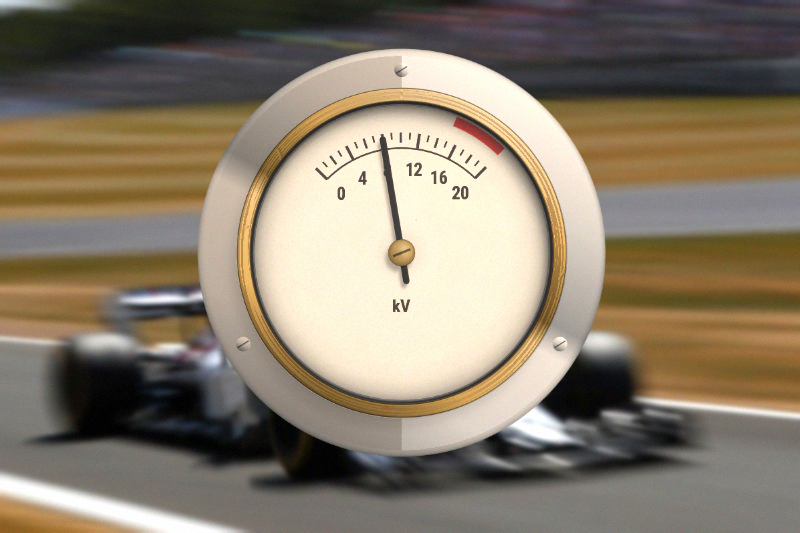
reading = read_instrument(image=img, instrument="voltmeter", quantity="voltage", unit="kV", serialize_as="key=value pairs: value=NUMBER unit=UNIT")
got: value=8 unit=kV
